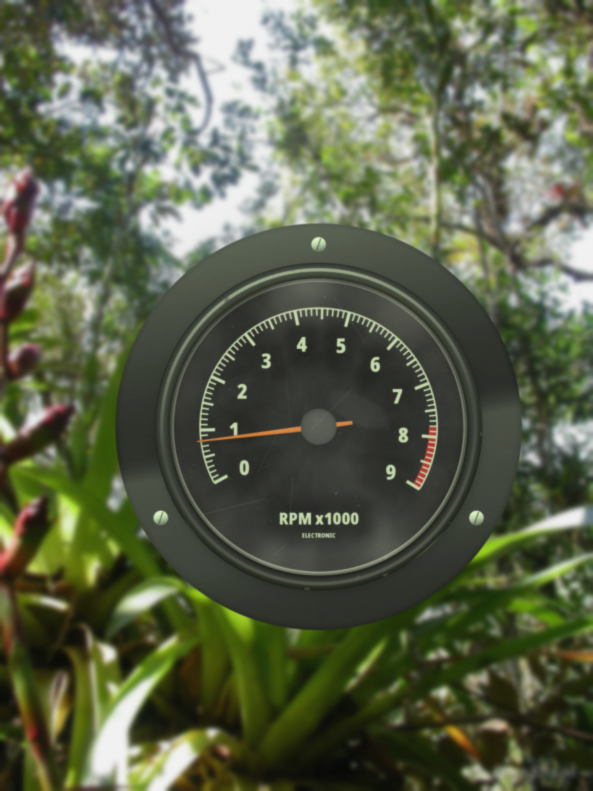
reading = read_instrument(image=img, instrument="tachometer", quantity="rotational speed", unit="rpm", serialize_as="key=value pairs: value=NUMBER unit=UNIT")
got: value=800 unit=rpm
